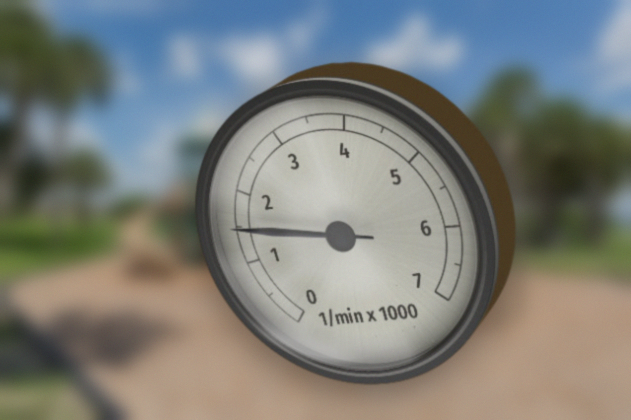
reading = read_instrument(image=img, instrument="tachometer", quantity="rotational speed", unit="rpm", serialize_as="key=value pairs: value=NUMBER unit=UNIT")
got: value=1500 unit=rpm
